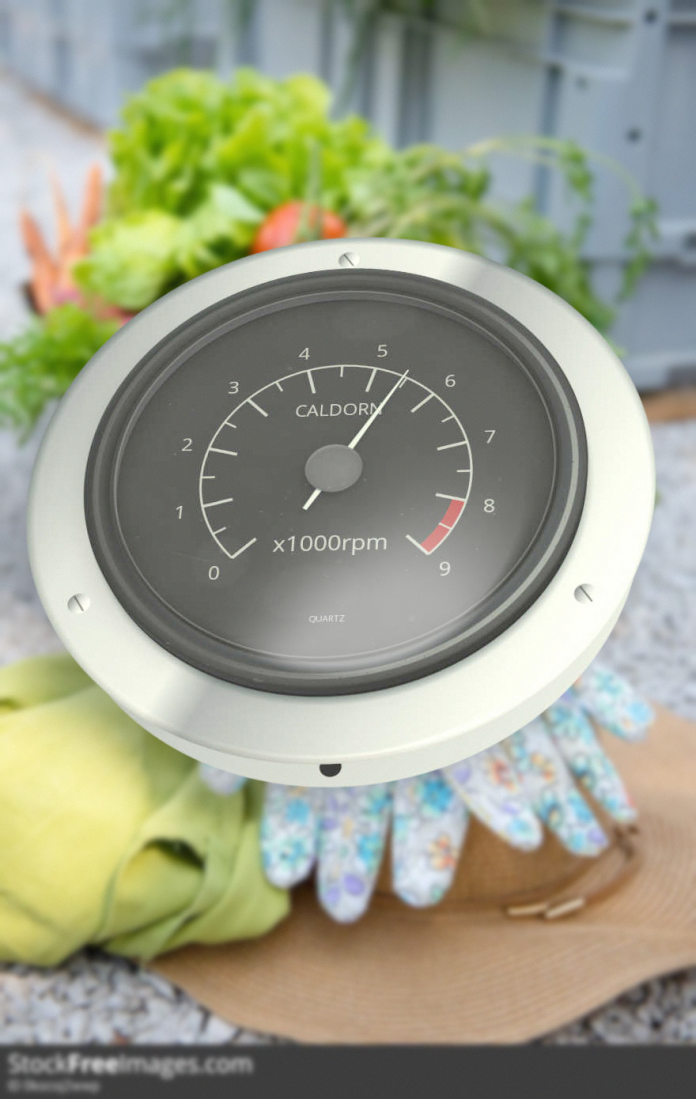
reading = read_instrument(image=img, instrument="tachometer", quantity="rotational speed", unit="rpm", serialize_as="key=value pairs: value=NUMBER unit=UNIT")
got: value=5500 unit=rpm
